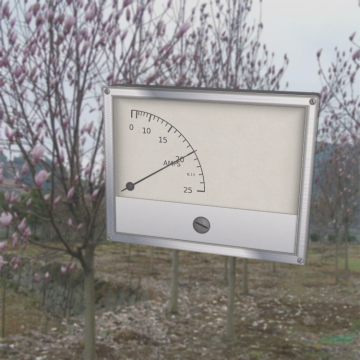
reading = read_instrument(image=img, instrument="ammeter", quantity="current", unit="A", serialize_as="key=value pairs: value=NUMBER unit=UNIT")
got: value=20 unit=A
